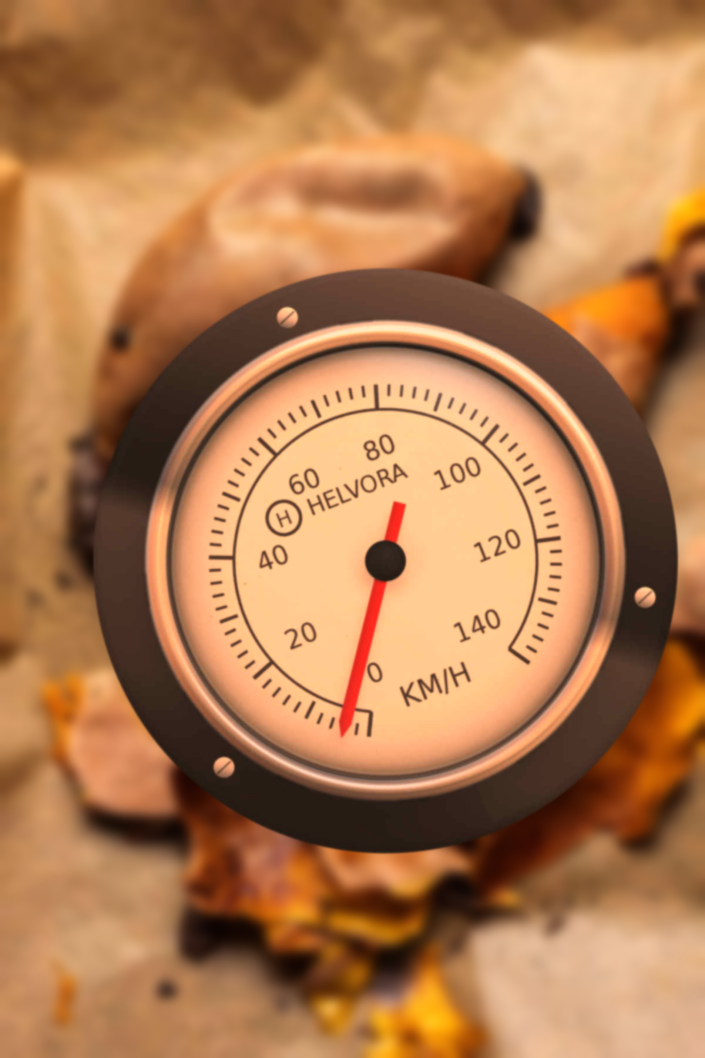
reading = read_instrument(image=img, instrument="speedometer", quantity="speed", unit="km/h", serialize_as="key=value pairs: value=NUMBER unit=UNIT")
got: value=4 unit=km/h
